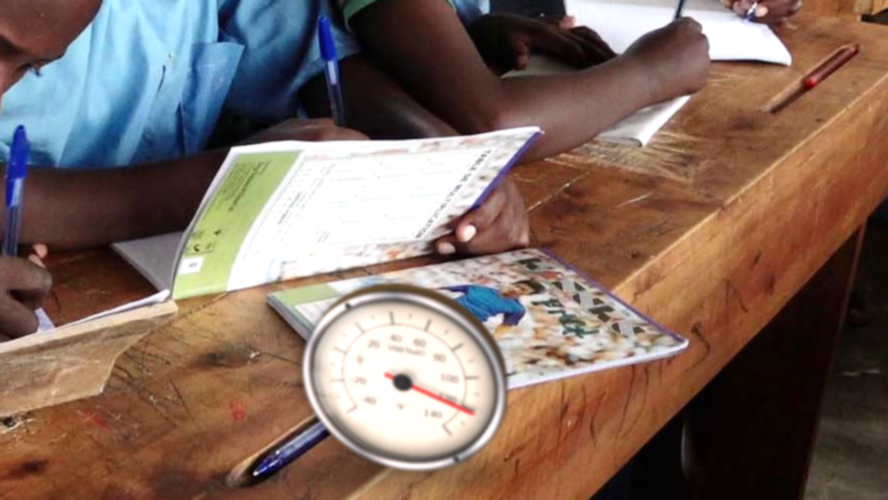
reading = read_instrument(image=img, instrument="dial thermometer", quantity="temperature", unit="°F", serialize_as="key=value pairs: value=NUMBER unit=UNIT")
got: value=120 unit=°F
